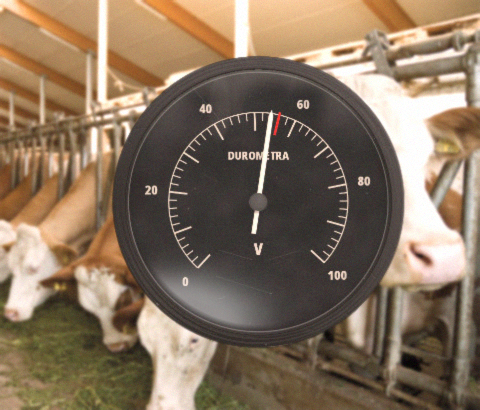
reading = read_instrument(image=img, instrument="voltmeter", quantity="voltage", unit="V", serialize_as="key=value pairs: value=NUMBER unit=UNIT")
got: value=54 unit=V
